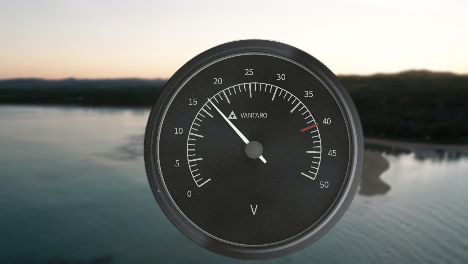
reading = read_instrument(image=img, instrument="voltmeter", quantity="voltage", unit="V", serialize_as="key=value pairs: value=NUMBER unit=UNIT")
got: value=17 unit=V
